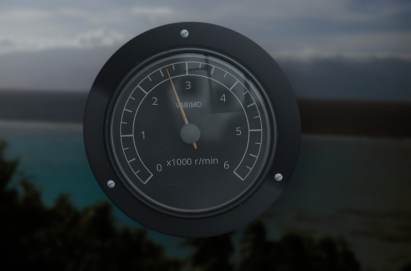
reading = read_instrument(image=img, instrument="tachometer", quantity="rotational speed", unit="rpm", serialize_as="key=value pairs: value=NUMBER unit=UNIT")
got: value=2625 unit=rpm
